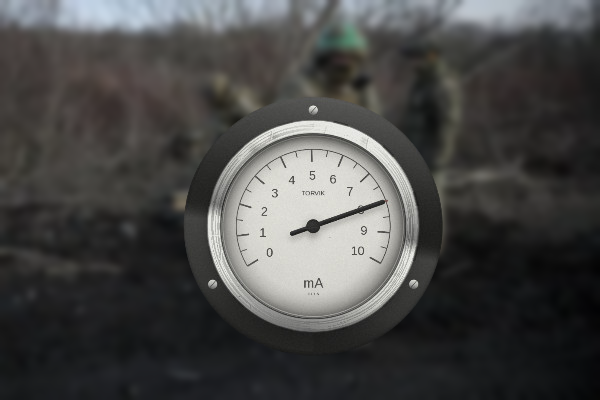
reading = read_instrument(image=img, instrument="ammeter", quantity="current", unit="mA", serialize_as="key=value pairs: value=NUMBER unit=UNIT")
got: value=8 unit=mA
